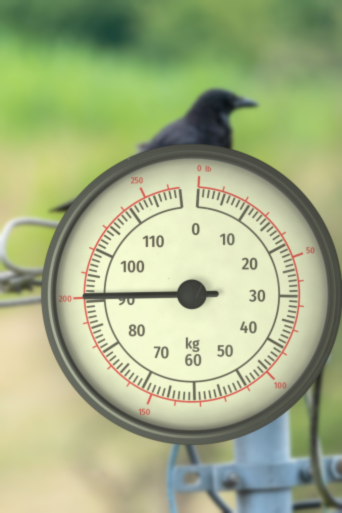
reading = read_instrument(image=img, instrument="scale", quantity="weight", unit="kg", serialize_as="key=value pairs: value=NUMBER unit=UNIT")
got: value=91 unit=kg
